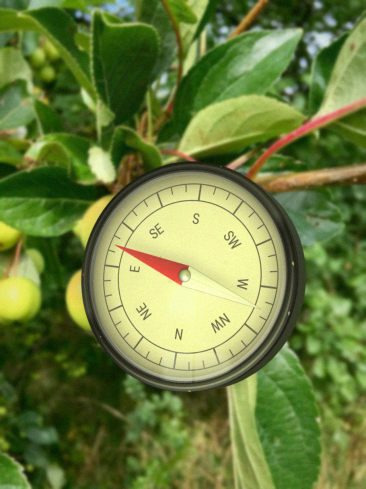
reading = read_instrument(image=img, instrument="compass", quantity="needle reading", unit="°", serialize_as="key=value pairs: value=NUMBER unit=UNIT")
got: value=105 unit=°
